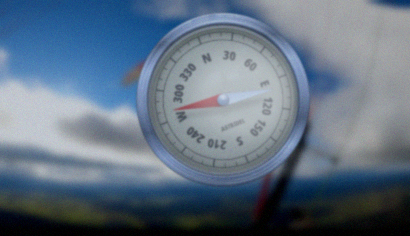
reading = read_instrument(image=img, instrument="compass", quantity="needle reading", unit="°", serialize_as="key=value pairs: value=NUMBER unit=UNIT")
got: value=280 unit=°
